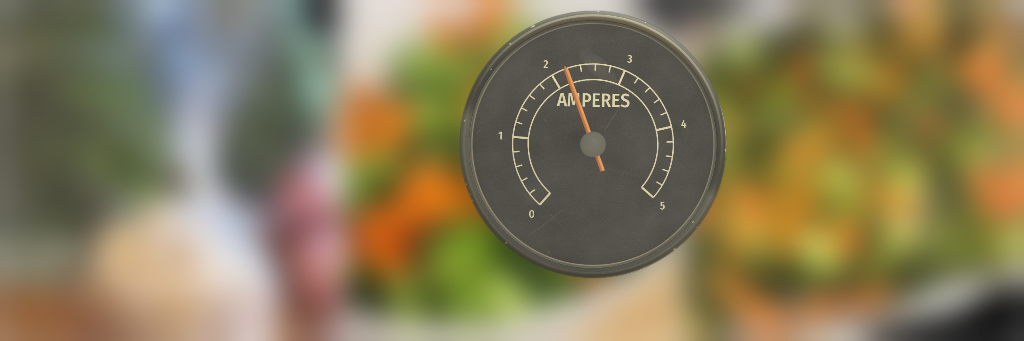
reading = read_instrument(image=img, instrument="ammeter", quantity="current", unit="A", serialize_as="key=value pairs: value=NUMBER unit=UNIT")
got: value=2.2 unit=A
